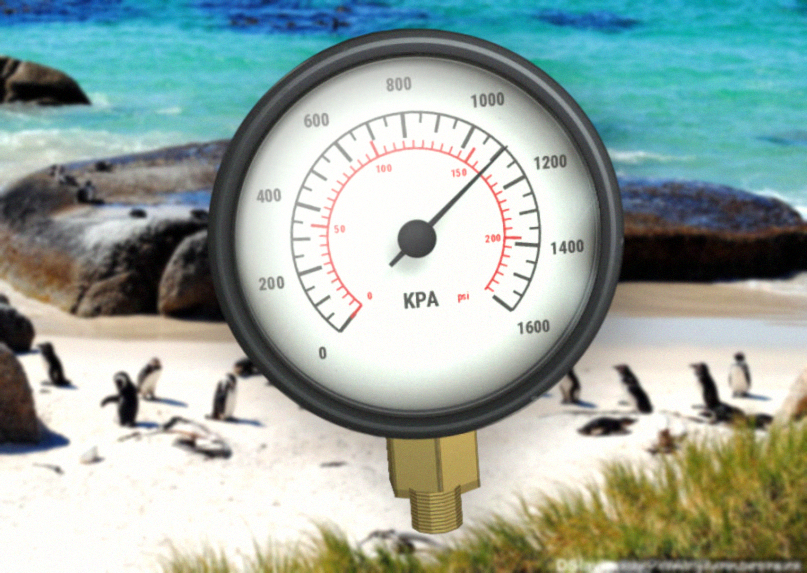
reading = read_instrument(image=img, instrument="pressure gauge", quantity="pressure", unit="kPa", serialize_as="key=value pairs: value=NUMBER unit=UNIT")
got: value=1100 unit=kPa
